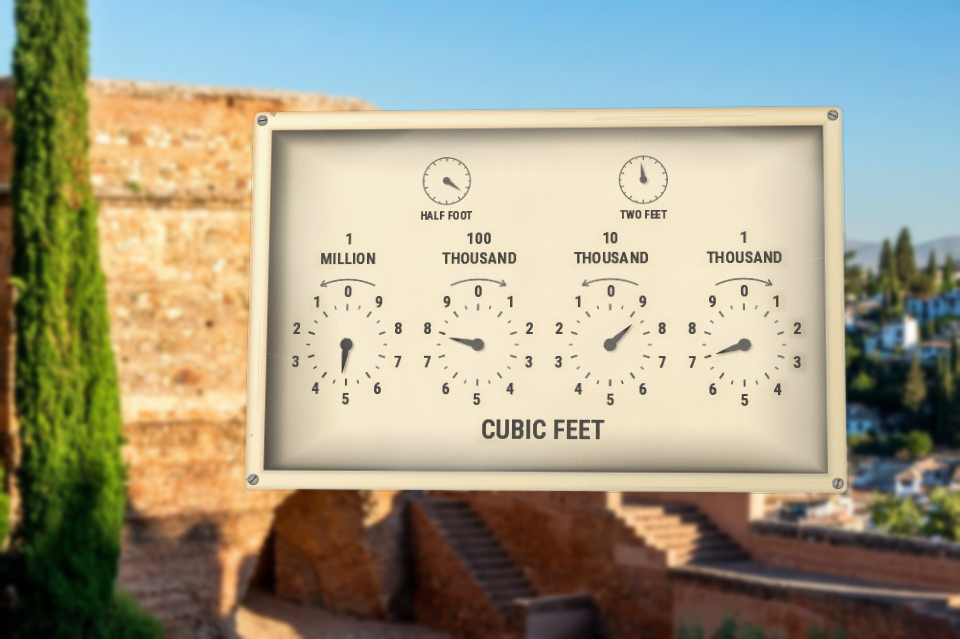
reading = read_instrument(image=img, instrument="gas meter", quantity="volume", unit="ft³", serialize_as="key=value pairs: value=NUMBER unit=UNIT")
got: value=478700 unit=ft³
